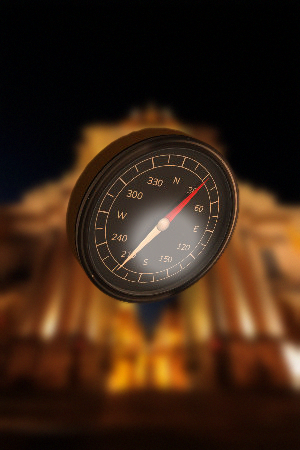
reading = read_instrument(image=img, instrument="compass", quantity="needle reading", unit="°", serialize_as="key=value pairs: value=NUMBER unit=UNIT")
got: value=30 unit=°
